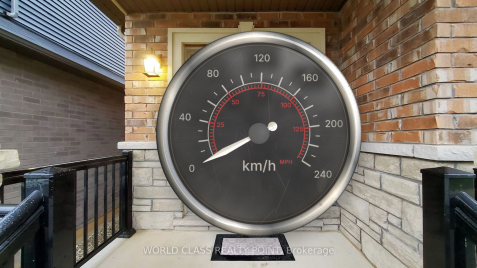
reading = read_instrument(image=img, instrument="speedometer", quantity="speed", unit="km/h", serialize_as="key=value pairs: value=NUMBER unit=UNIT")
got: value=0 unit=km/h
